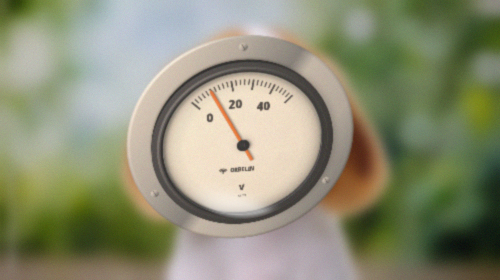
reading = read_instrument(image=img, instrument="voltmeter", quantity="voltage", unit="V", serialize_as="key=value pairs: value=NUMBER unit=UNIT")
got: value=10 unit=V
